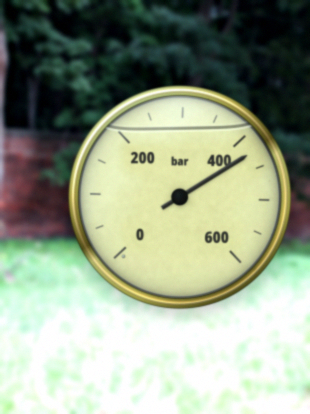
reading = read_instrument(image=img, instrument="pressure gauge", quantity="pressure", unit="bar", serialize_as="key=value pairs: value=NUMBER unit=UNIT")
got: value=425 unit=bar
